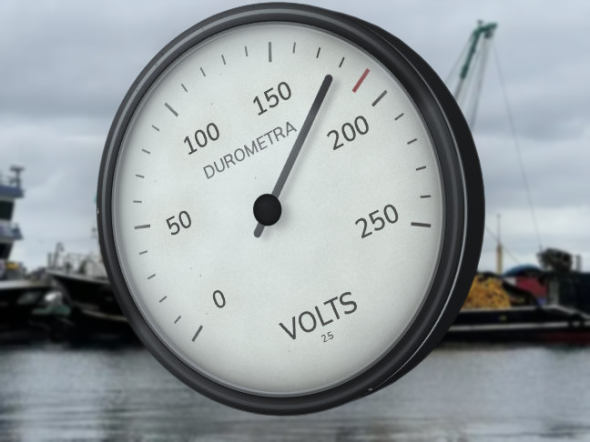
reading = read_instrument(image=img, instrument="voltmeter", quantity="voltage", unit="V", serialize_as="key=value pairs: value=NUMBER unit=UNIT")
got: value=180 unit=V
